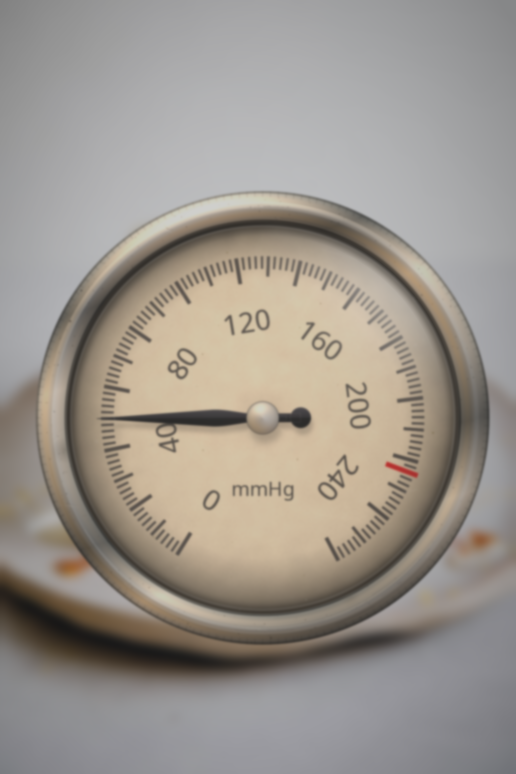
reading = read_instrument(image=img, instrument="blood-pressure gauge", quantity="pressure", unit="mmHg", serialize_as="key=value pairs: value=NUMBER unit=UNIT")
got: value=50 unit=mmHg
